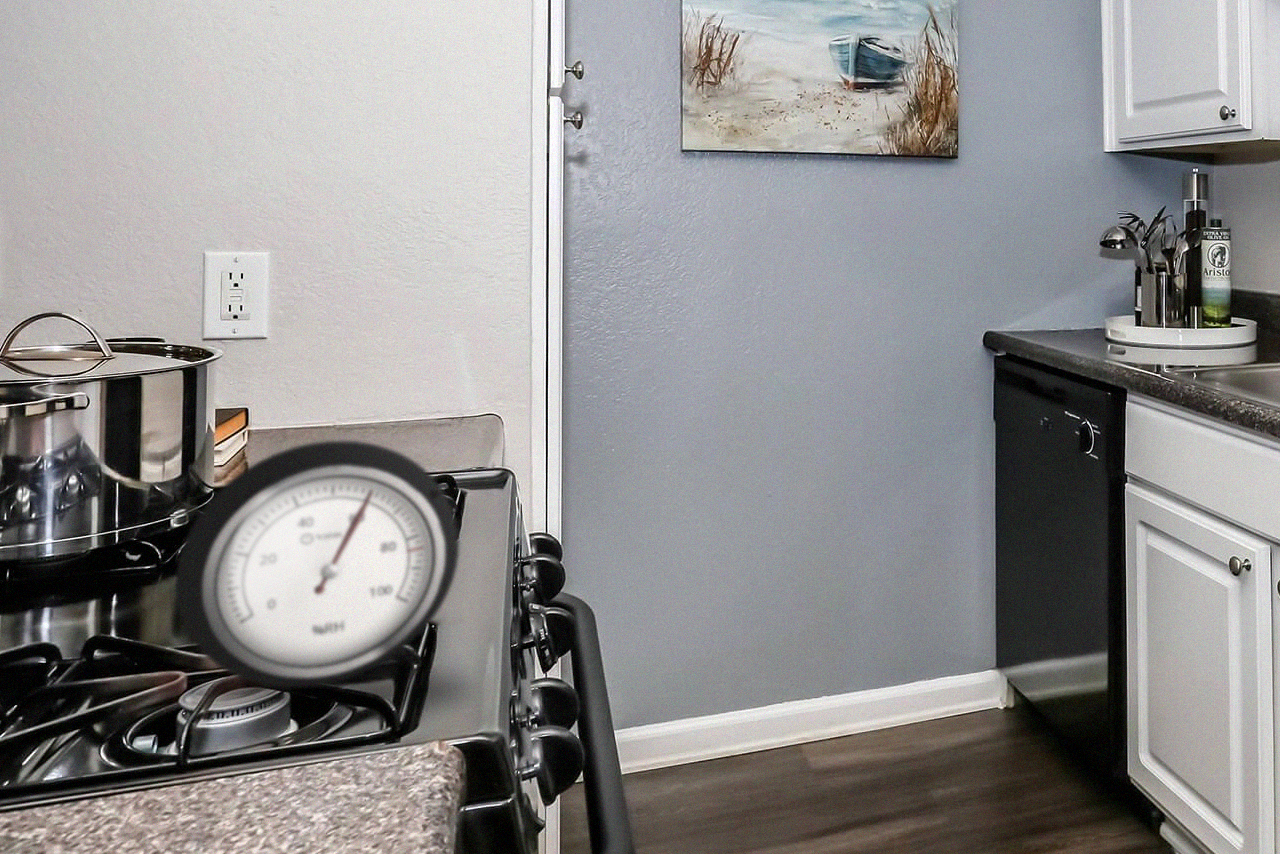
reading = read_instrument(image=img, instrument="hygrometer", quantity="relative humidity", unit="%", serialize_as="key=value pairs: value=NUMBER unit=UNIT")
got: value=60 unit=%
